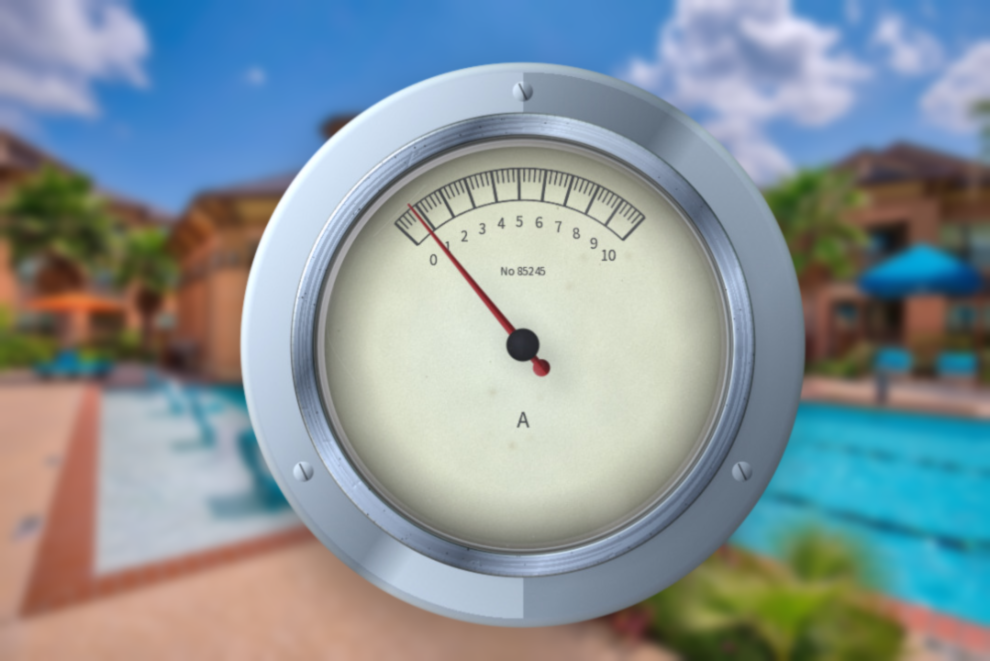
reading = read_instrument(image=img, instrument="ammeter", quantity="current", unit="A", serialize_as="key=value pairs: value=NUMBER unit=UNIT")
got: value=0.8 unit=A
